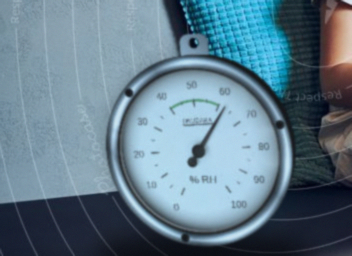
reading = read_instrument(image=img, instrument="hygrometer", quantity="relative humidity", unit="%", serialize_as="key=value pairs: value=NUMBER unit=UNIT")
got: value=62.5 unit=%
